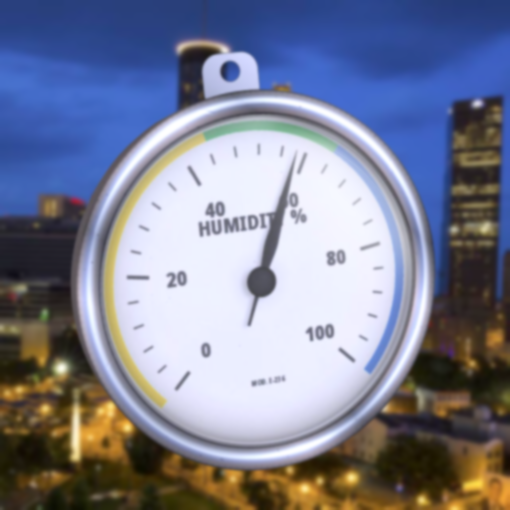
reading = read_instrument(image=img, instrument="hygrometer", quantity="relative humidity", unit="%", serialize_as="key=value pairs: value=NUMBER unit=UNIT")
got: value=58 unit=%
